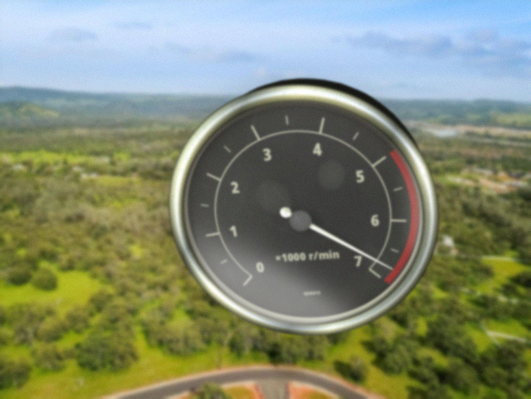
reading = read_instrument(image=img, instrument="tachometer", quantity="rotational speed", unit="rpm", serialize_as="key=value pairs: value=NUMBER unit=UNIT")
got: value=6750 unit=rpm
